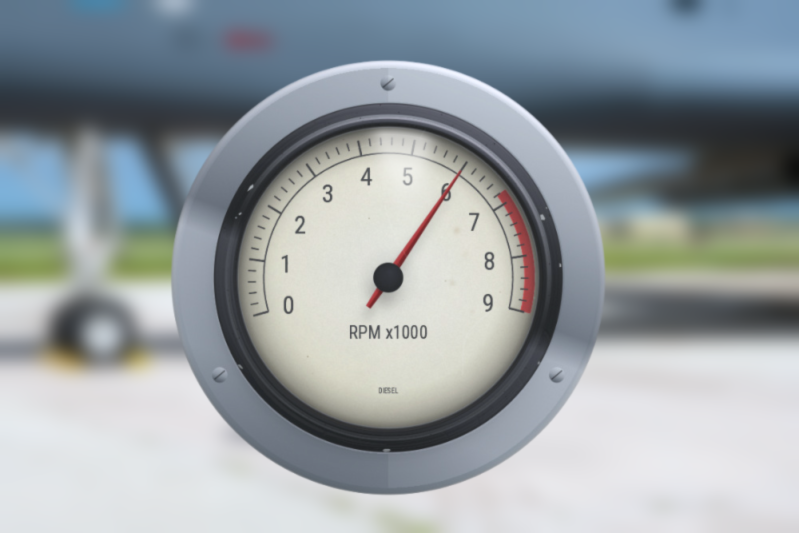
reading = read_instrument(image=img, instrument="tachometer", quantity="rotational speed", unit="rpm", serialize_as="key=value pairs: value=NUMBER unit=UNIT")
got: value=6000 unit=rpm
